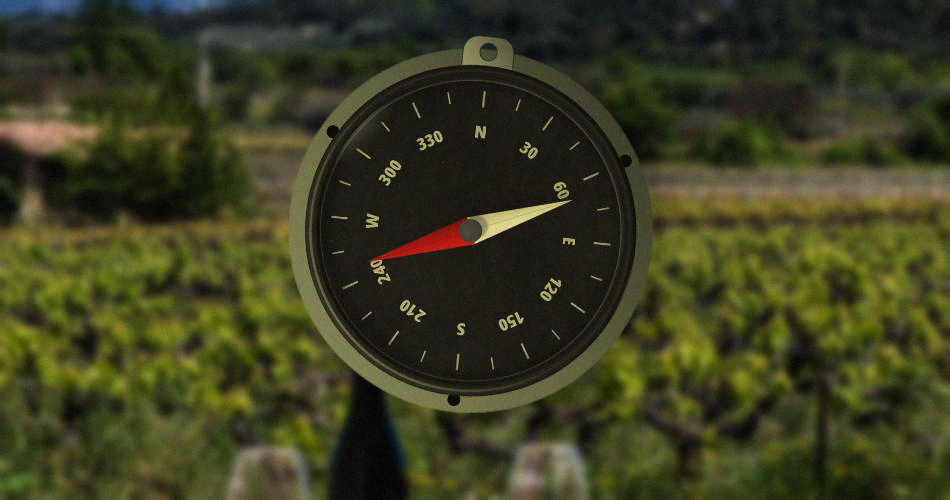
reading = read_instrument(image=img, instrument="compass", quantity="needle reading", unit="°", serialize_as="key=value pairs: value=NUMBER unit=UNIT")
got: value=247.5 unit=°
